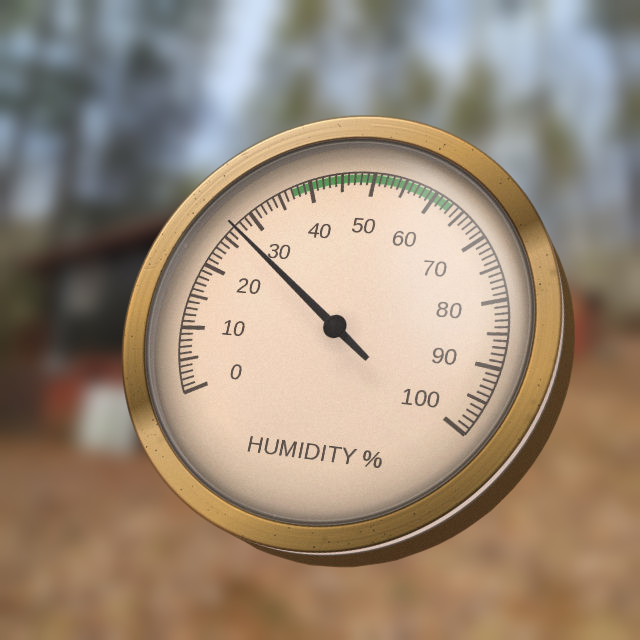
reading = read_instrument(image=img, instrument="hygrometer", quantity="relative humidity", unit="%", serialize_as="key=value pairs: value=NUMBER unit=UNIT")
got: value=27 unit=%
